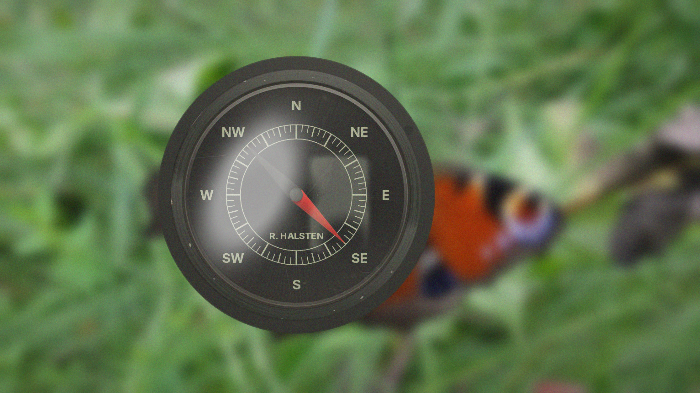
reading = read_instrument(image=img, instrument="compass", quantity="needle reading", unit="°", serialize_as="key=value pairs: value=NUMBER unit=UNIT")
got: value=135 unit=°
